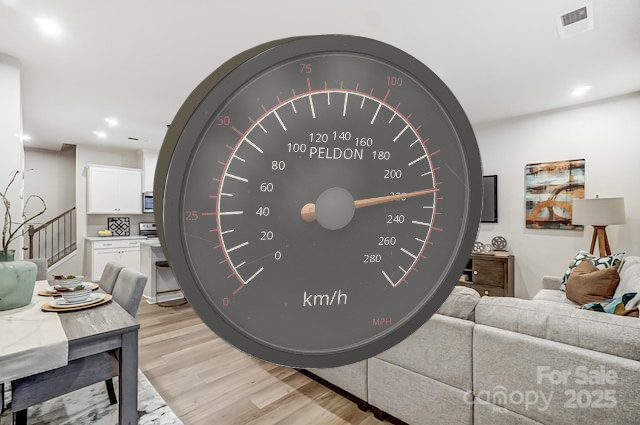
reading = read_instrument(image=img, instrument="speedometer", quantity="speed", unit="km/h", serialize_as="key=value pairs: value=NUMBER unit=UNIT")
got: value=220 unit=km/h
